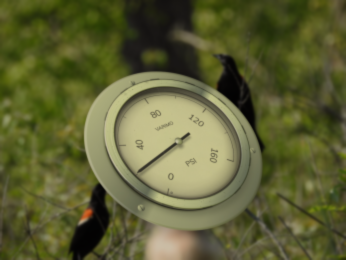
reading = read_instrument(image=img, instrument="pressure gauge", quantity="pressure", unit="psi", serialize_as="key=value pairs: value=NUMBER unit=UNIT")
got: value=20 unit=psi
